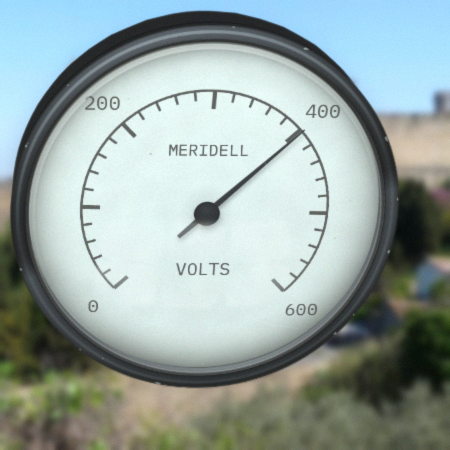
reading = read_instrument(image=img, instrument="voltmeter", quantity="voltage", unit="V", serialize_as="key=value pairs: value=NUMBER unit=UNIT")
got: value=400 unit=V
